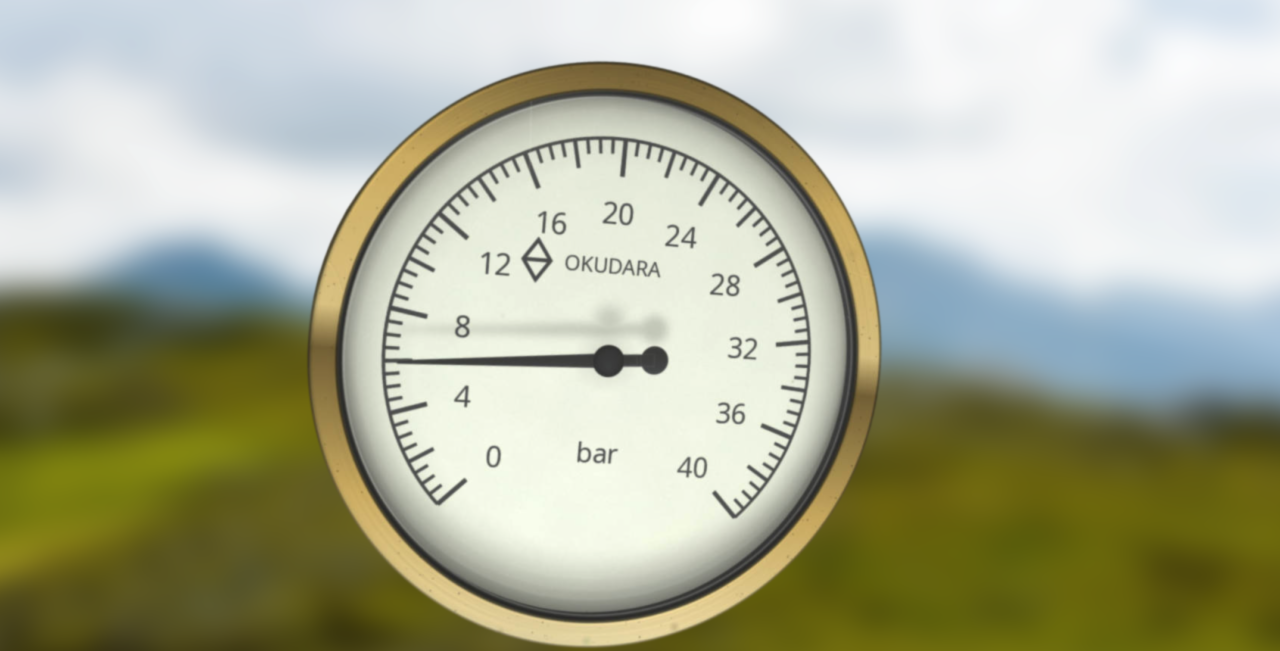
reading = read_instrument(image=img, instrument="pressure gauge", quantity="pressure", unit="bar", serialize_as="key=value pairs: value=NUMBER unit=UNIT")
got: value=6 unit=bar
